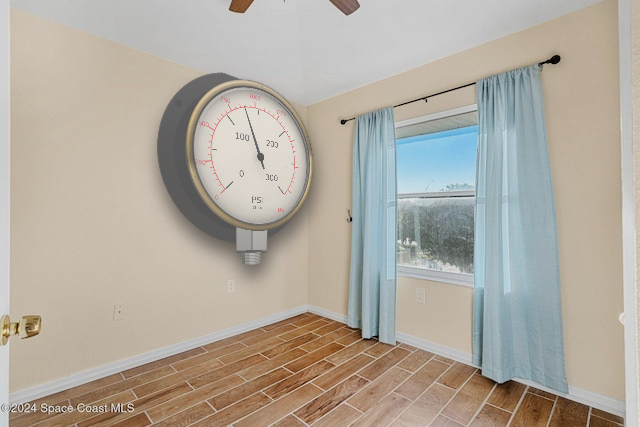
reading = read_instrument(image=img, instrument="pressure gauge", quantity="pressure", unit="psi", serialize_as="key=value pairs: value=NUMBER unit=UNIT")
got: value=125 unit=psi
